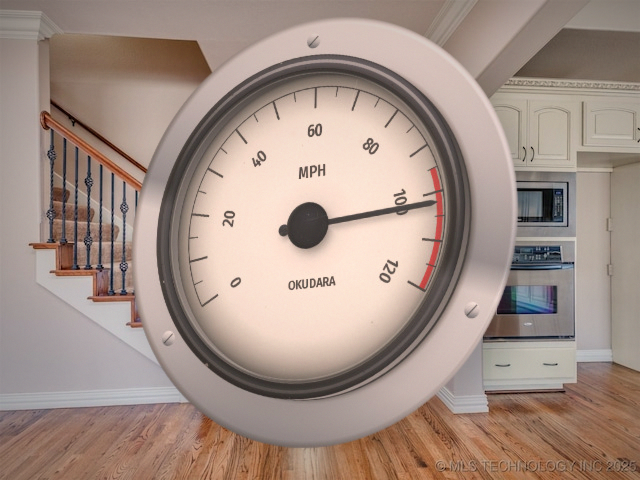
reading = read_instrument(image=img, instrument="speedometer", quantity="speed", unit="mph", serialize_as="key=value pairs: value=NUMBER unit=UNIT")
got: value=102.5 unit=mph
